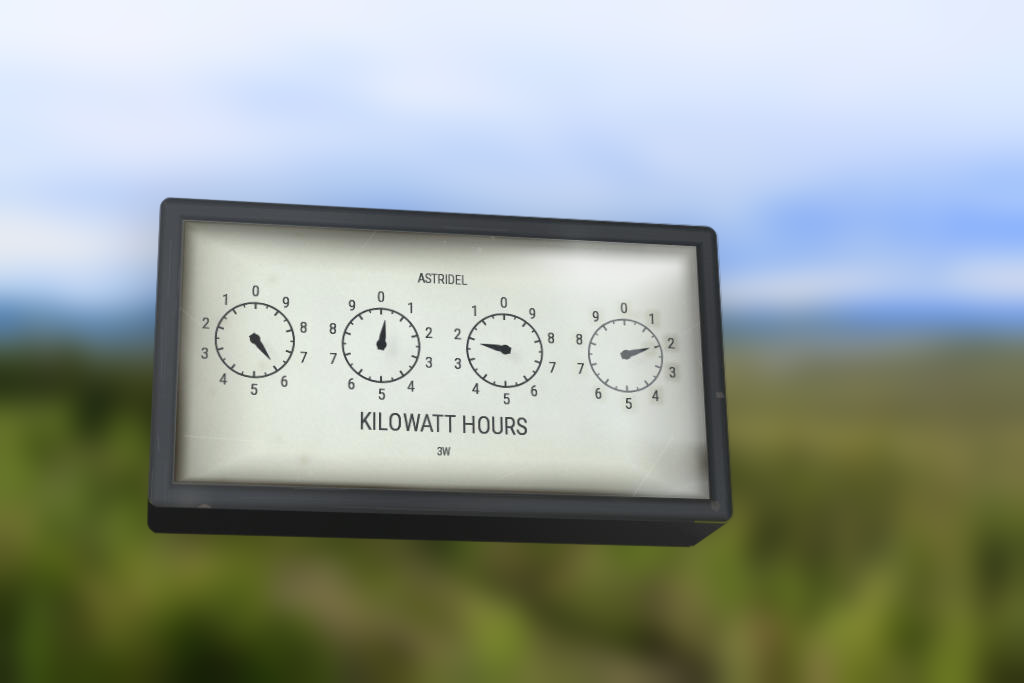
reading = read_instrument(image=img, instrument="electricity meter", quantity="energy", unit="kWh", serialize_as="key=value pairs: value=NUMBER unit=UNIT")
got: value=6022 unit=kWh
